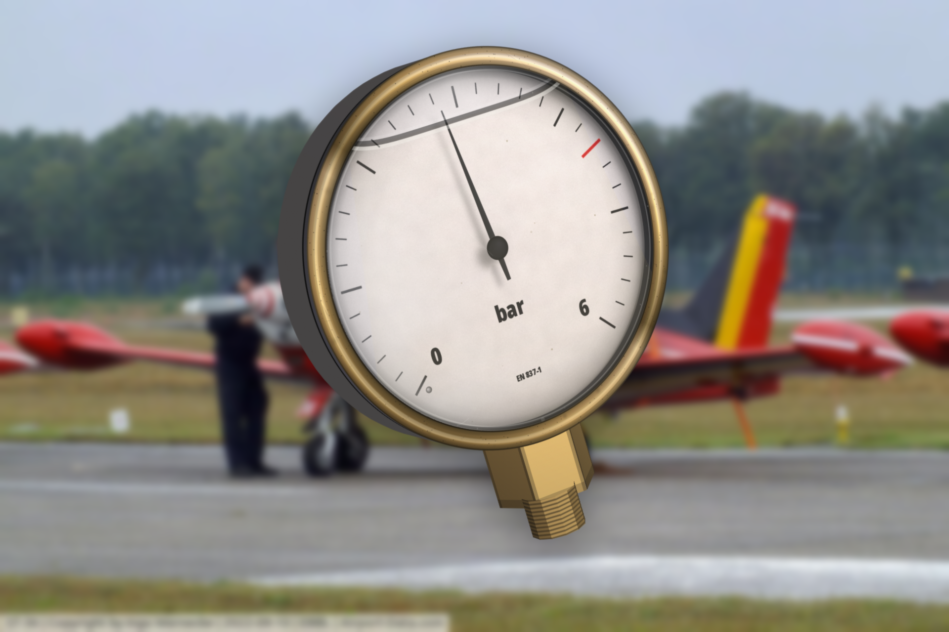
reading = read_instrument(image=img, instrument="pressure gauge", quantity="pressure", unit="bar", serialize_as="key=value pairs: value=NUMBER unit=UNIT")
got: value=2.8 unit=bar
